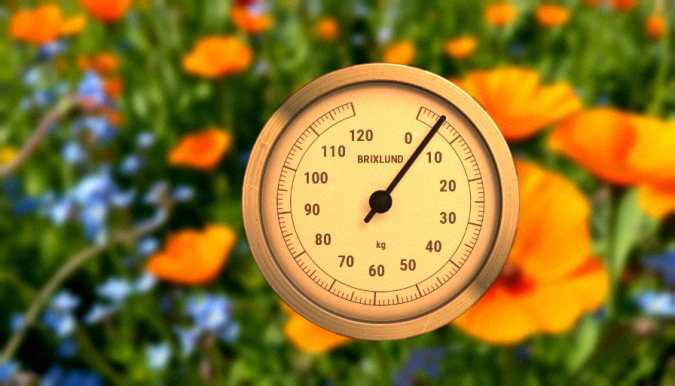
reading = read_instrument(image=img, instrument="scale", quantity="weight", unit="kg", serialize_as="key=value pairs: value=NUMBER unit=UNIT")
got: value=5 unit=kg
